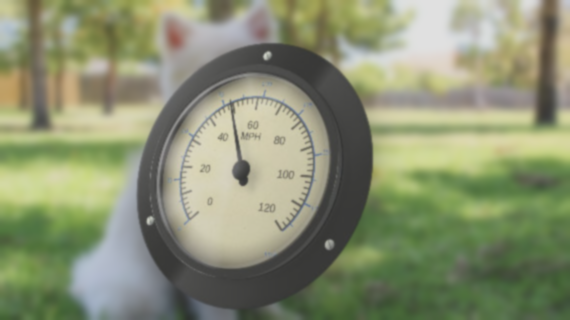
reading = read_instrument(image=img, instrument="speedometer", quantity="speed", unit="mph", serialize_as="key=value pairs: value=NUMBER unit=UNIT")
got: value=50 unit=mph
